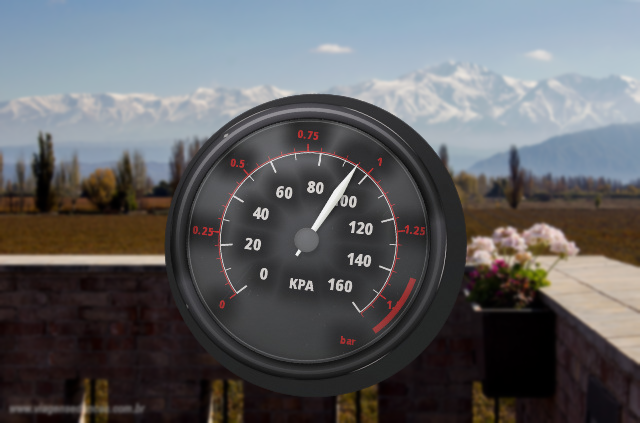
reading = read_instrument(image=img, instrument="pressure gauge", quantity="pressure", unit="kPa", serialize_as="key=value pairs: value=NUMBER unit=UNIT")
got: value=95 unit=kPa
